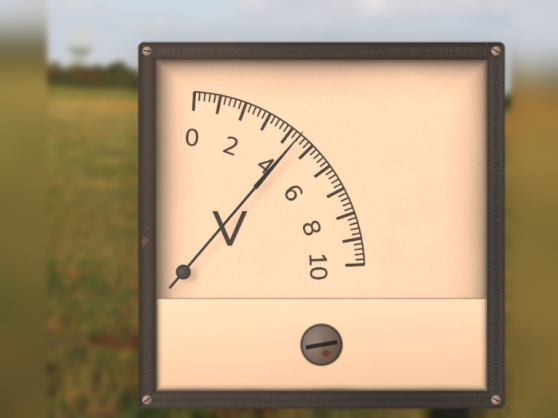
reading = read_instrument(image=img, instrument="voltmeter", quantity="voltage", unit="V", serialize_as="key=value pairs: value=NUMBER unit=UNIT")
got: value=4.4 unit=V
